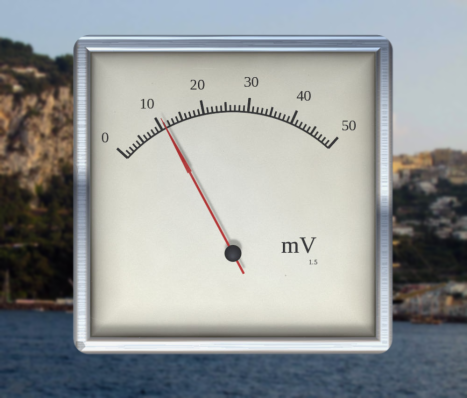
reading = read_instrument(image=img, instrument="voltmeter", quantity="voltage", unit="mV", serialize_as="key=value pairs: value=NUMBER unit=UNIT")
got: value=11 unit=mV
